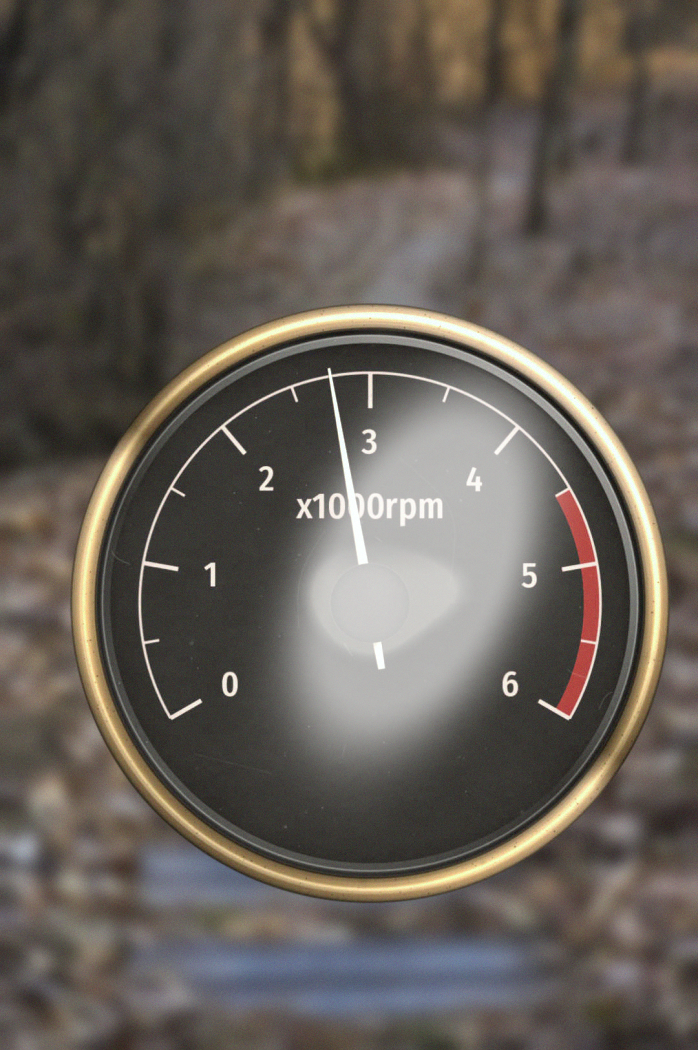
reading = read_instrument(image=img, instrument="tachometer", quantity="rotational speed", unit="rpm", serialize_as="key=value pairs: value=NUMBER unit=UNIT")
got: value=2750 unit=rpm
